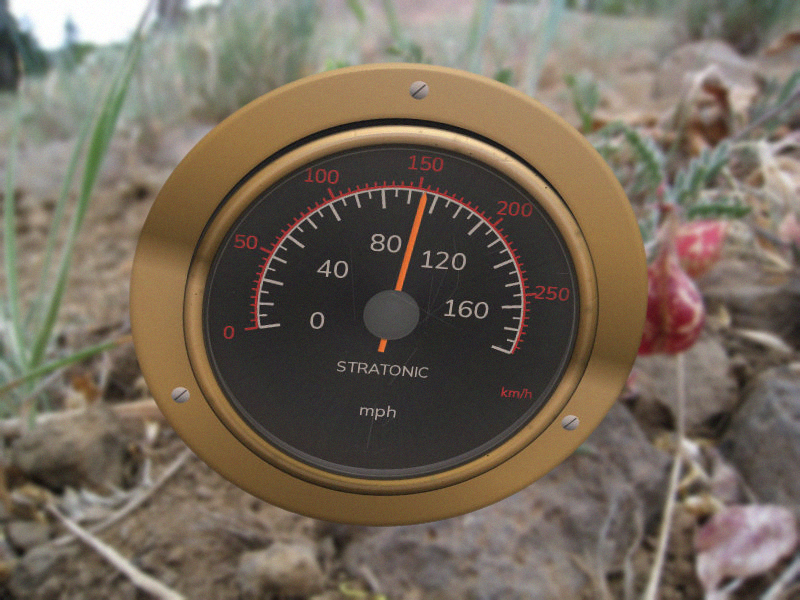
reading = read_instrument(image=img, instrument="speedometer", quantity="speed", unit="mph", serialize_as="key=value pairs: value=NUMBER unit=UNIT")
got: value=95 unit=mph
